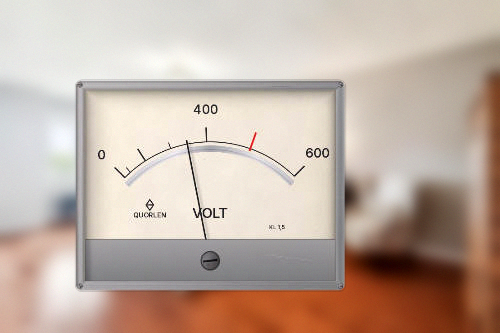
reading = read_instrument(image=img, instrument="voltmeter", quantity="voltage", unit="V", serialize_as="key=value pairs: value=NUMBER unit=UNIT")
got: value=350 unit=V
